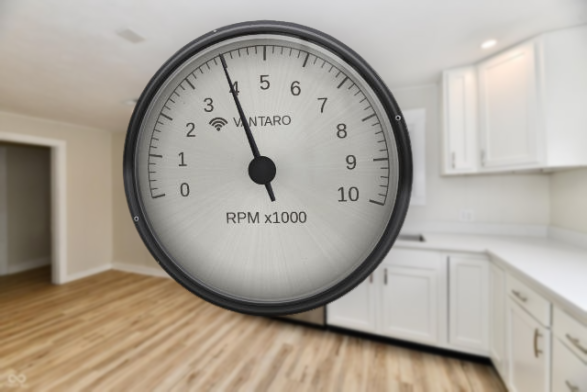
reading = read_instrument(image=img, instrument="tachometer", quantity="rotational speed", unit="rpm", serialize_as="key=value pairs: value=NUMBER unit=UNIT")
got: value=4000 unit=rpm
